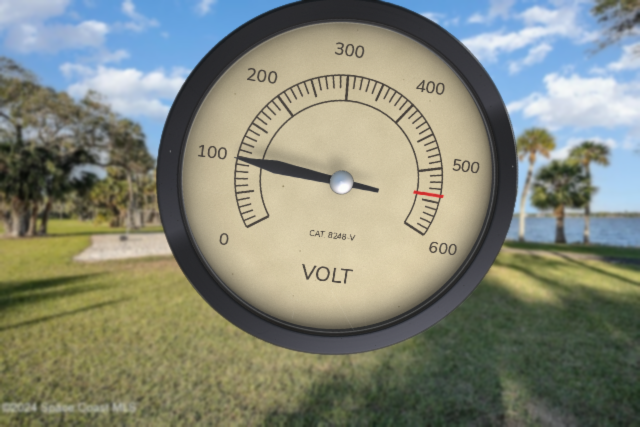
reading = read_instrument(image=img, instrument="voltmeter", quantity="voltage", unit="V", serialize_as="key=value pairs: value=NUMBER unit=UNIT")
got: value=100 unit=V
